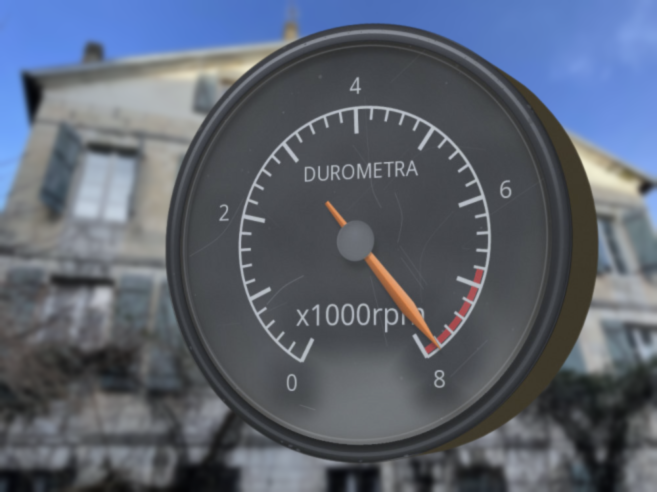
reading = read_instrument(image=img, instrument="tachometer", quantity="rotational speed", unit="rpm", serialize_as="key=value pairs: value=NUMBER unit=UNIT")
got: value=7800 unit=rpm
